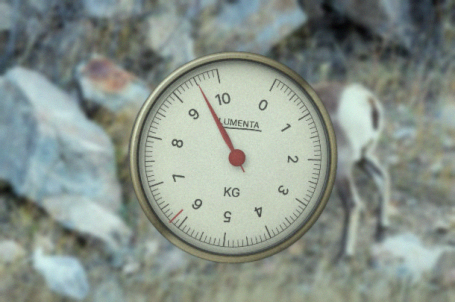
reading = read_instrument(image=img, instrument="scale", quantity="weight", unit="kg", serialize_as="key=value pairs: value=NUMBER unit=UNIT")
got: value=9.5 unit=kg
